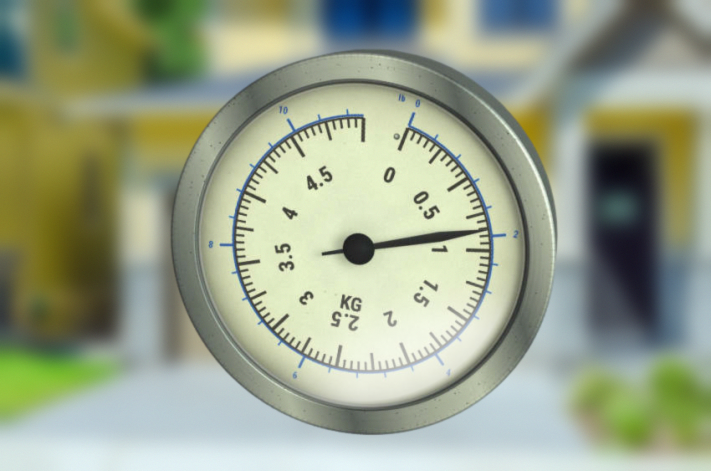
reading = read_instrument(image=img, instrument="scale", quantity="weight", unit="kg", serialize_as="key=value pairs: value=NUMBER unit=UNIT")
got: value=0.85 unit=kg
